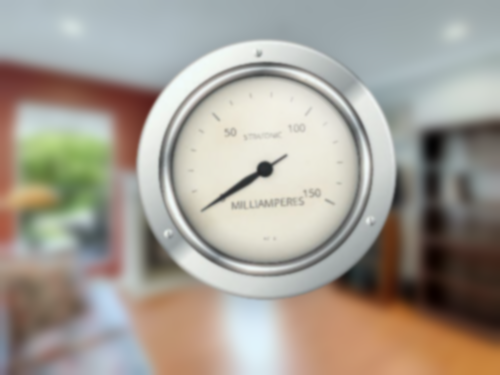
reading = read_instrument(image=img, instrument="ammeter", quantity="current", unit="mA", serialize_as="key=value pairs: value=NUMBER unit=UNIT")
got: value=0 unit=mA
